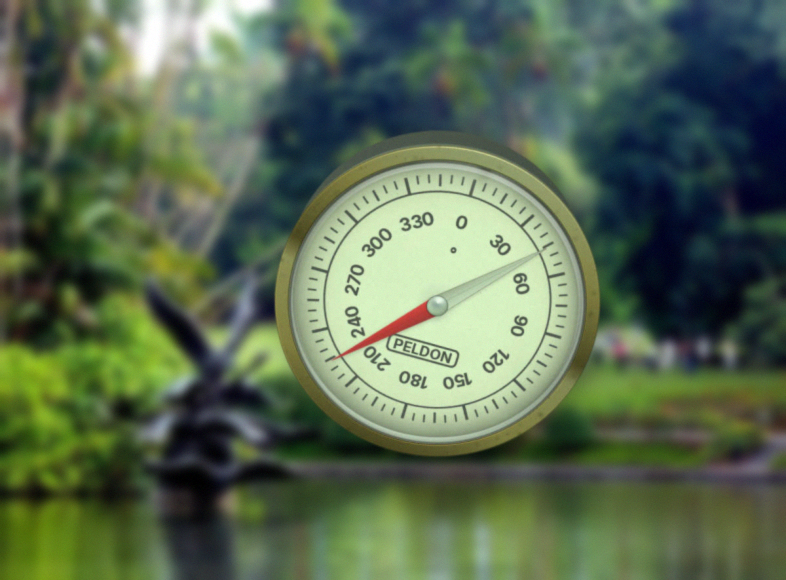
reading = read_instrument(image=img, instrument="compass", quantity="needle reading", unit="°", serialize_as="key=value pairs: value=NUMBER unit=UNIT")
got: value=225 unit=°
